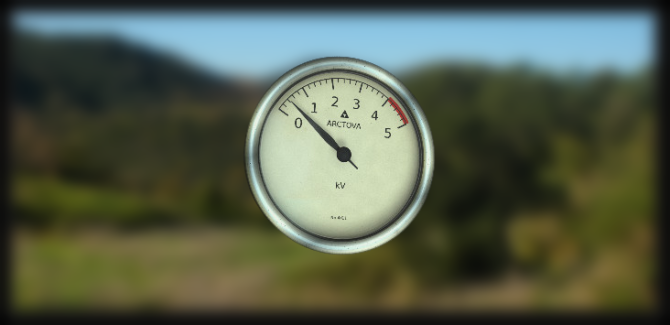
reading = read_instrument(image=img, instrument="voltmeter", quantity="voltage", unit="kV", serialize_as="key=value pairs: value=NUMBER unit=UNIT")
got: value=0.4 unit=kV
